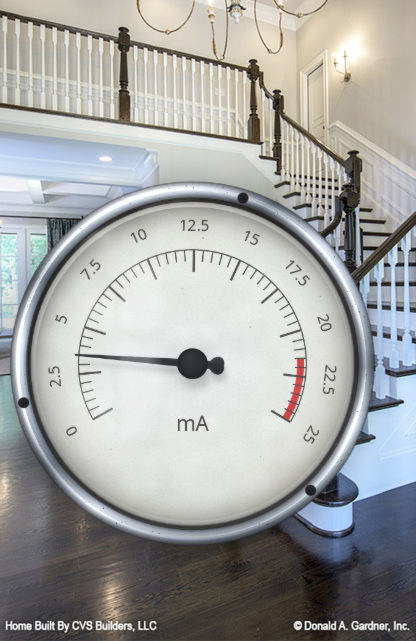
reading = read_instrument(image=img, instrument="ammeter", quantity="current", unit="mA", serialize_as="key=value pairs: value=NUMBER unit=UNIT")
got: value=3.5 unit=mA
